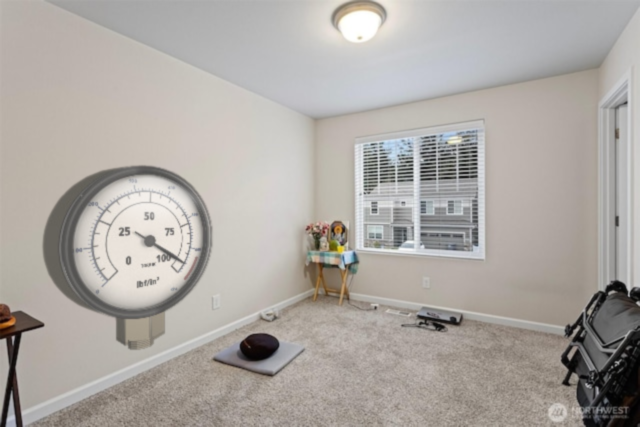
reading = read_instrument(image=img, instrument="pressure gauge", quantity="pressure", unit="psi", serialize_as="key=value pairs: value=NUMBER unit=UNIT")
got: value=95 unit=psi
